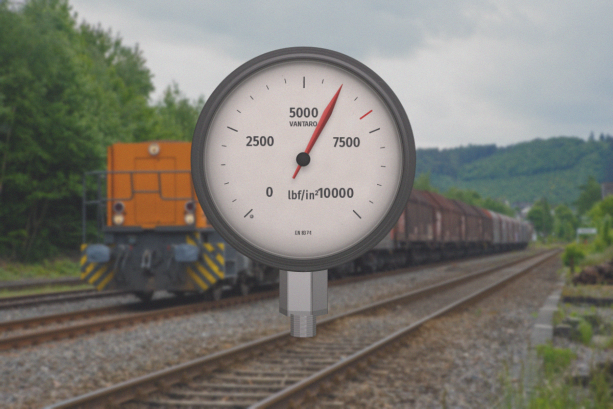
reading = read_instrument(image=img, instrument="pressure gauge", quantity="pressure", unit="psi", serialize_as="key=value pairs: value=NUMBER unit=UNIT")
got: value=6000 unit=psi
